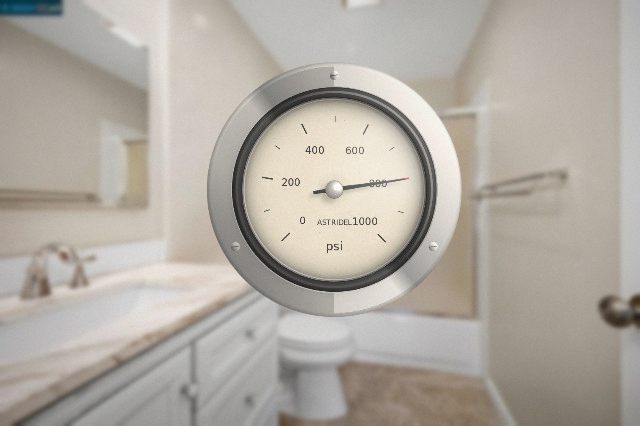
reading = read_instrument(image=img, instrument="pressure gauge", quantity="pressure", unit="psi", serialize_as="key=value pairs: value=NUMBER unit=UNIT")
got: value=800 unit=psi
